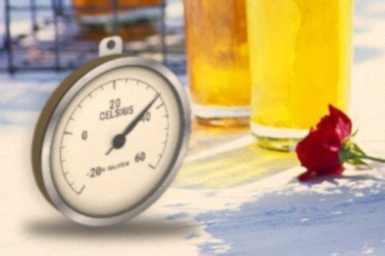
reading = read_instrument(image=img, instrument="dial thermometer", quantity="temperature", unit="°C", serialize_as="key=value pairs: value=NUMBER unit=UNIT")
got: value=36 unit=°C
